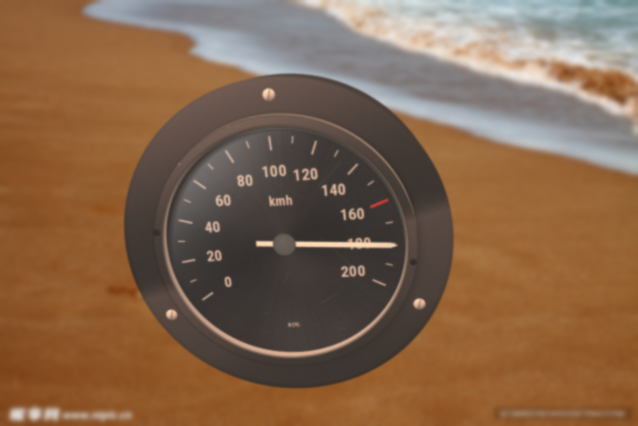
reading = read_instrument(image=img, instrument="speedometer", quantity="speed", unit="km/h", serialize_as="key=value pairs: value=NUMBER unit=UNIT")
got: value=180 unit=km/h
